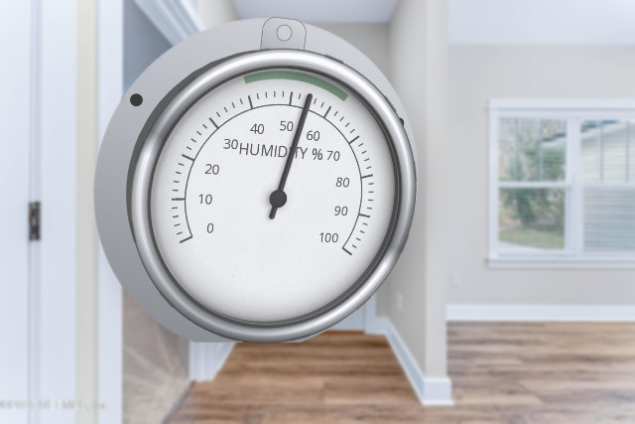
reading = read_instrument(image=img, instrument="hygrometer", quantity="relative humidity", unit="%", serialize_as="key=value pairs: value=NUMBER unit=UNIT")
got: value=54 unit=%
